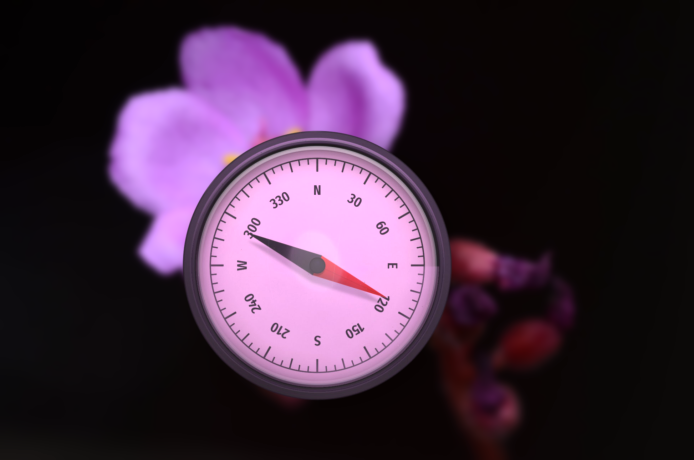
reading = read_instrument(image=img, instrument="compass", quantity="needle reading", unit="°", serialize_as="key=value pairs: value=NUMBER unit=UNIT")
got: value=115 unit=°
